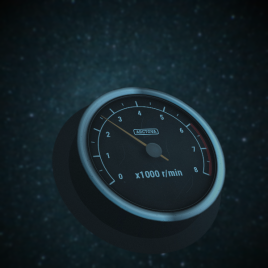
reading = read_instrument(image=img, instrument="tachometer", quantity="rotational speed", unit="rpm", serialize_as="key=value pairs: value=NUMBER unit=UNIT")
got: value=2500 unit=rpm
